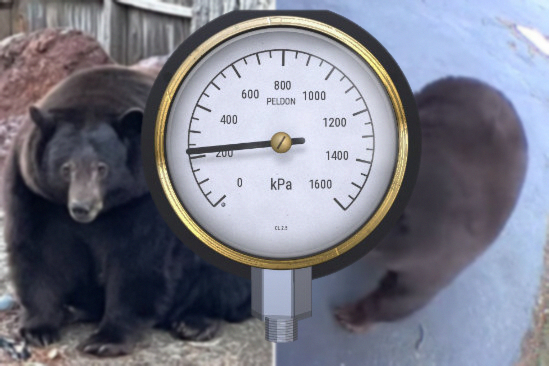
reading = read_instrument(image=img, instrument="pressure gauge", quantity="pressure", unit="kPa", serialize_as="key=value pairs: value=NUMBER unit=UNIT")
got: value=225 unit=kPa
